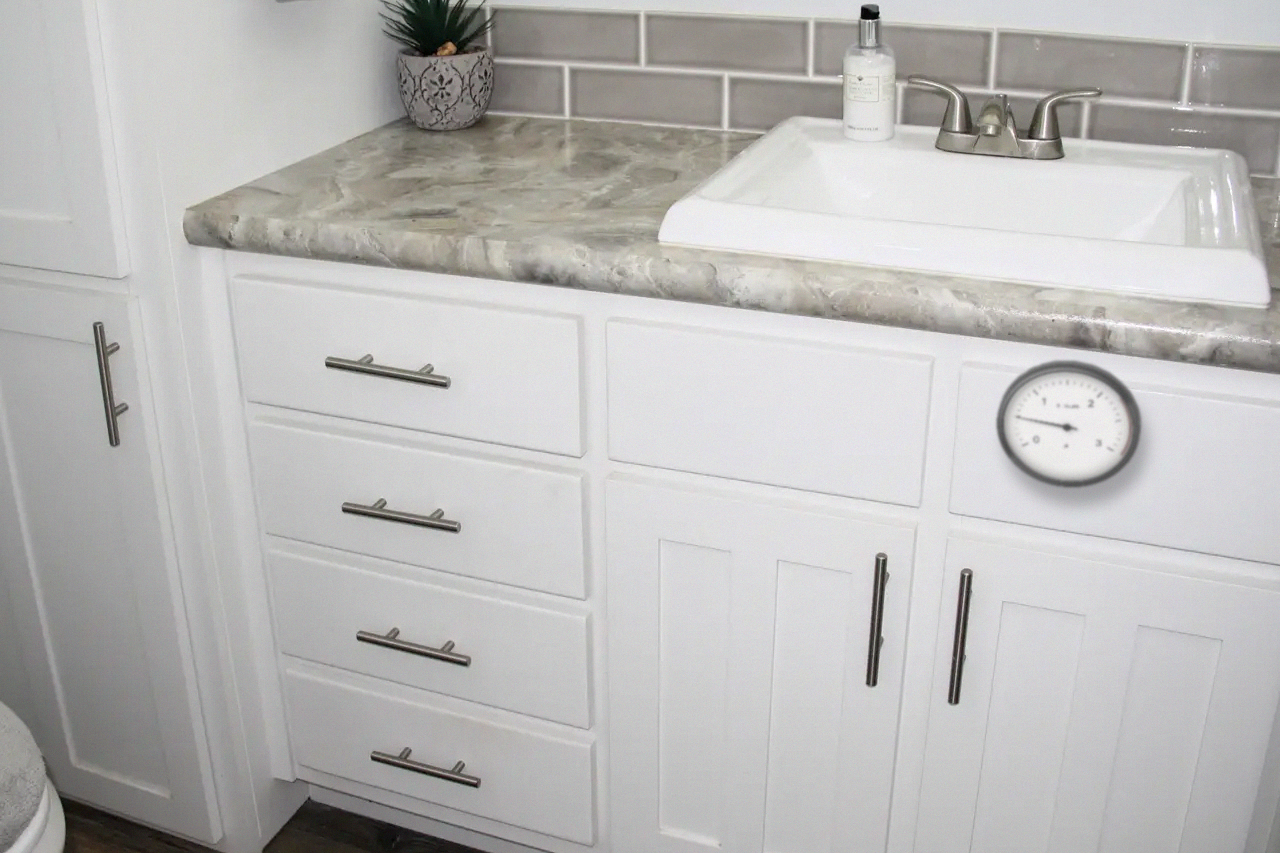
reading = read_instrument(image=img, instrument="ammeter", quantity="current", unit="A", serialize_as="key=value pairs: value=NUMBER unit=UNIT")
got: value=0.5 unit=A
